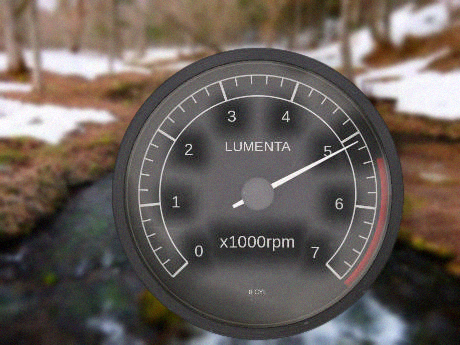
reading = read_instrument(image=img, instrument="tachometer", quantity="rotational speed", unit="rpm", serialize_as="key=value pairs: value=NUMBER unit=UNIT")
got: value=5100 unit=rpm
